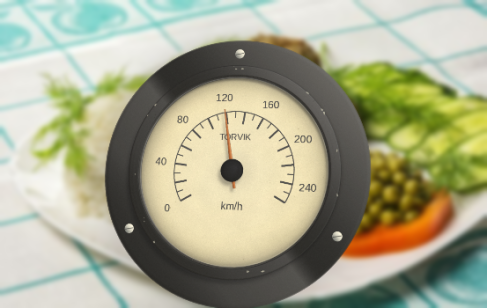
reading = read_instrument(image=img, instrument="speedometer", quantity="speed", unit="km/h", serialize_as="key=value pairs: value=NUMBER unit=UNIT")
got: value=120 unit=km/h
